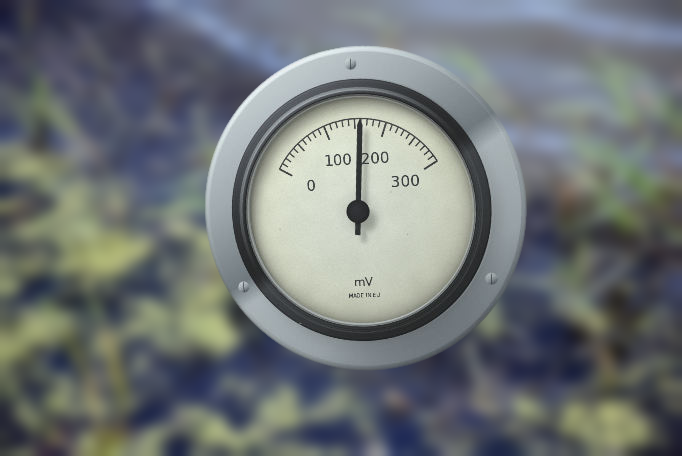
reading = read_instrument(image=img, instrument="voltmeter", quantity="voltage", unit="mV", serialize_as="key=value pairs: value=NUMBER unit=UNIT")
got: value=160 unit=mV
